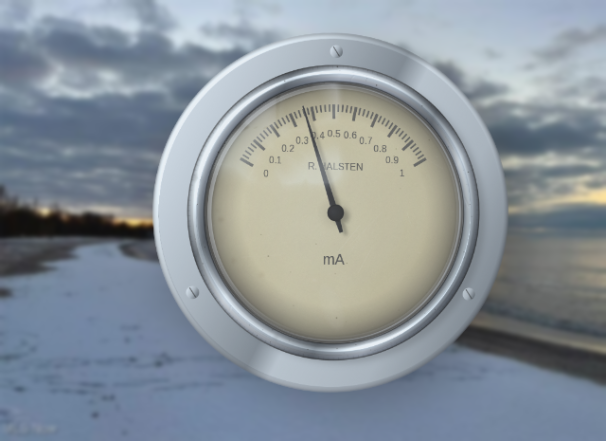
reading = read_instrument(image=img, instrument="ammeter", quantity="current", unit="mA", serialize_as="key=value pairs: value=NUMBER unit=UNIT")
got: value=0.36 unit=mA
